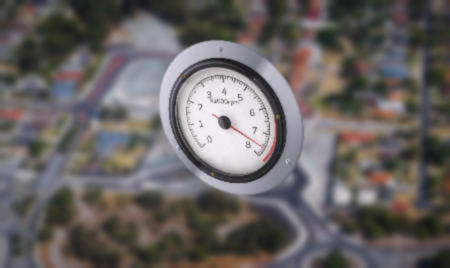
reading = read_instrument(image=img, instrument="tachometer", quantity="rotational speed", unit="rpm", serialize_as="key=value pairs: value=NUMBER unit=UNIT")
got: value=7500 unit=rpm
